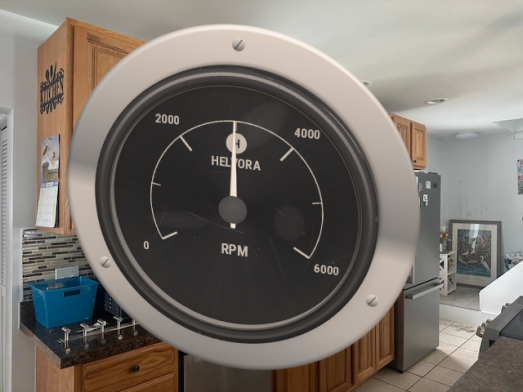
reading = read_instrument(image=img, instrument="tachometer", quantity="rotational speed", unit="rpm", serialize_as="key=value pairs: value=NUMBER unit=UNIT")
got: value=3000 unit=rpm
